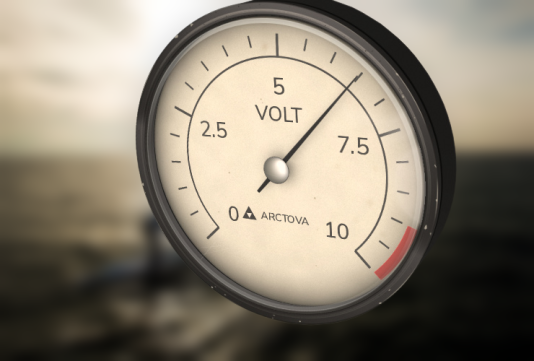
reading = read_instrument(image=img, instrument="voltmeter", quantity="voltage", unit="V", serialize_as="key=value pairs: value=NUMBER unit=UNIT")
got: value=6.5 unit=V
